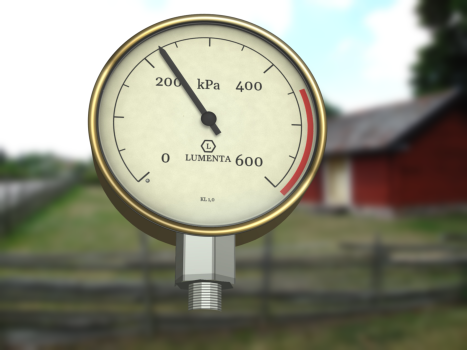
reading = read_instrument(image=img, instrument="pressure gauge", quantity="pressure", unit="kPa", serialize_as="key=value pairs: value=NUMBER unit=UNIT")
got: value=225 unit=kPa
